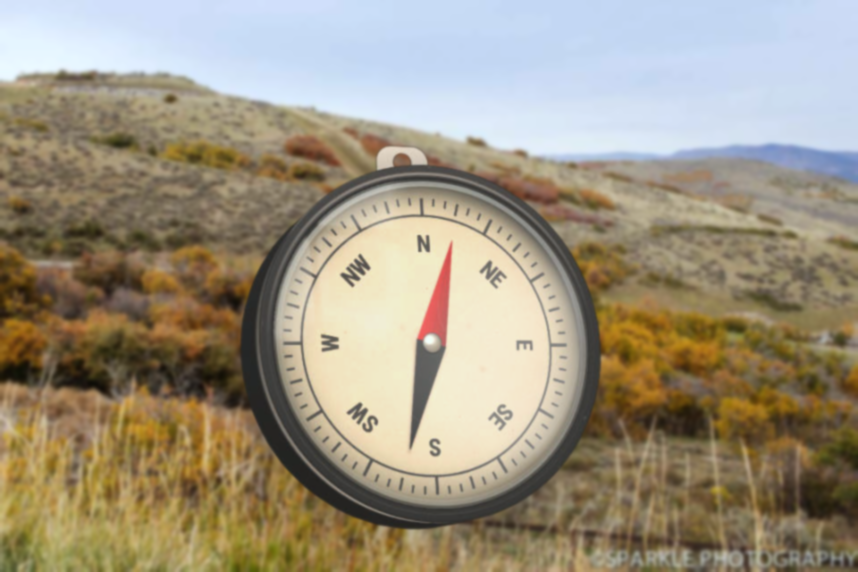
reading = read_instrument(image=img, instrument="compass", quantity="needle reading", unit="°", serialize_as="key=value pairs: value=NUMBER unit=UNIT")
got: value=15 unit=°
